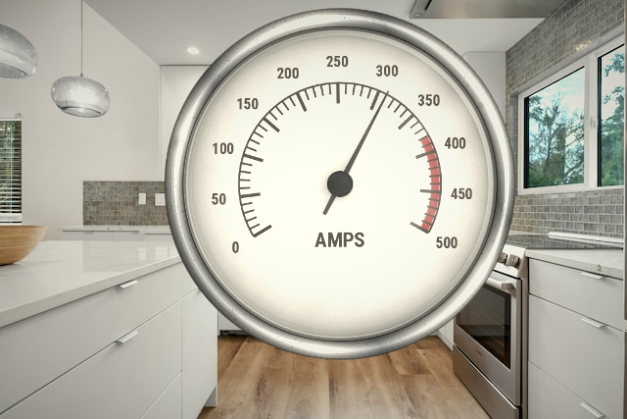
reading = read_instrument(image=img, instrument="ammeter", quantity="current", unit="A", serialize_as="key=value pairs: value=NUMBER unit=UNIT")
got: value=310 unit=A
